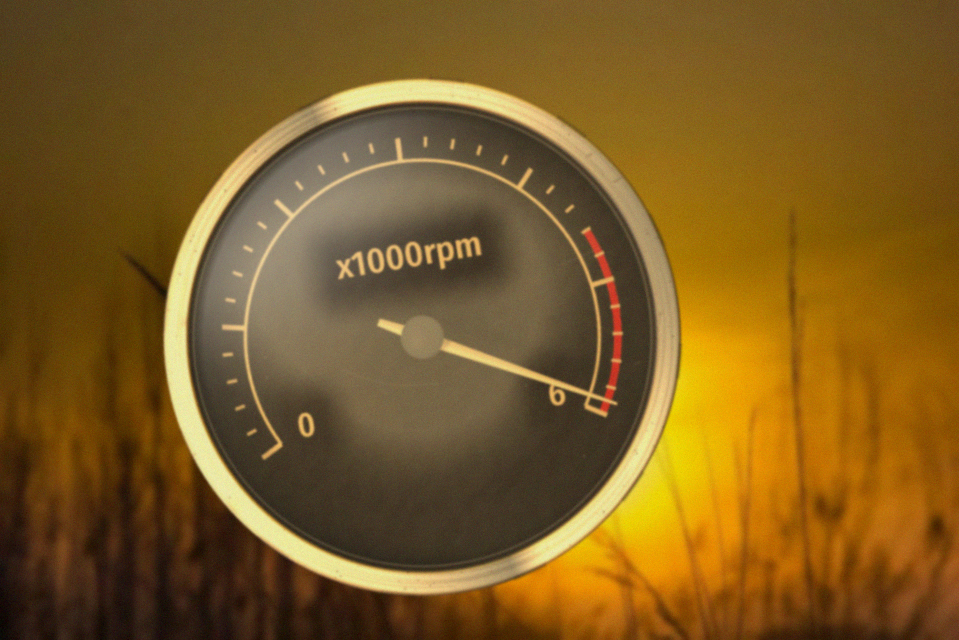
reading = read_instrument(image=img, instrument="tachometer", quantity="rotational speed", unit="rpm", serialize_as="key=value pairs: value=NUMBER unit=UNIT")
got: value=5900 unit=rpm
